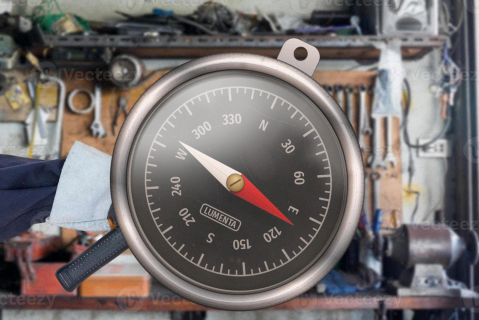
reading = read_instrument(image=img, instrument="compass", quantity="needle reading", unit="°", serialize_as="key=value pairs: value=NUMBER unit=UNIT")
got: value=100 unit=°
